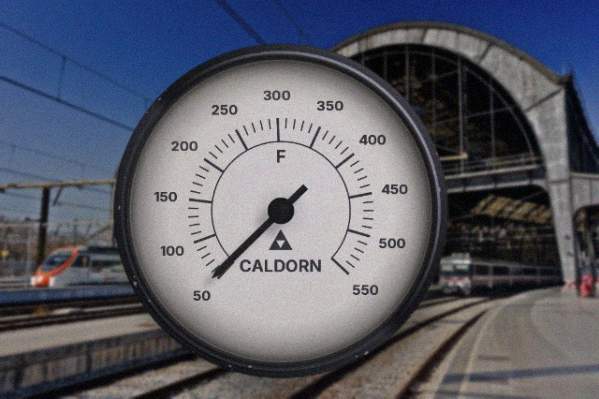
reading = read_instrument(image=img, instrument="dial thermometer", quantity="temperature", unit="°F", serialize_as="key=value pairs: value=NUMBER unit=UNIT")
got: value=55 unit=°F
